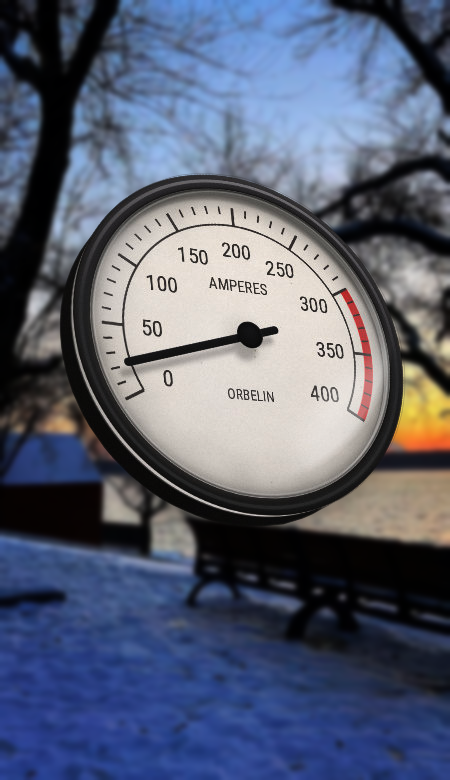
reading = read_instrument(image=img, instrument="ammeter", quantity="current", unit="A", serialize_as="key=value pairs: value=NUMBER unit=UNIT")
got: value=20 unit=A
